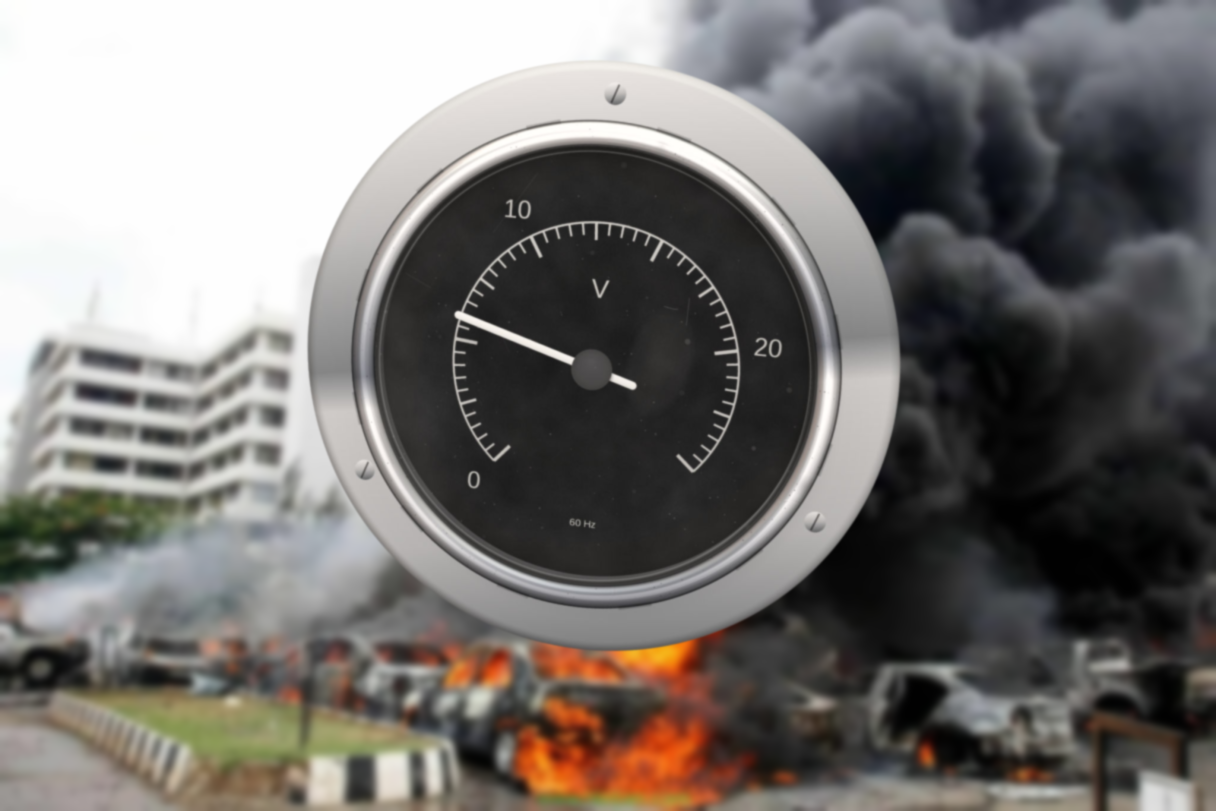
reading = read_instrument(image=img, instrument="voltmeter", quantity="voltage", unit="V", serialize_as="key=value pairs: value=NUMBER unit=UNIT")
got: value=6 unit=V
